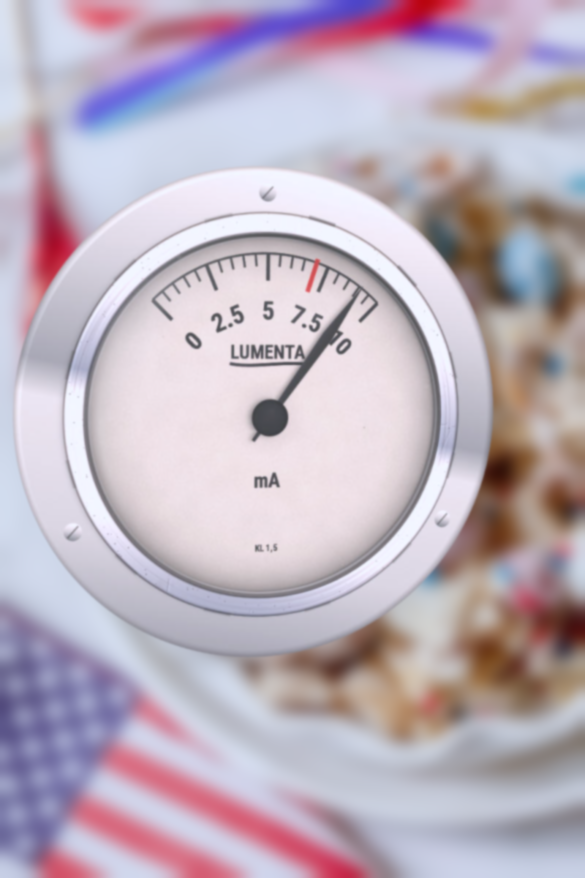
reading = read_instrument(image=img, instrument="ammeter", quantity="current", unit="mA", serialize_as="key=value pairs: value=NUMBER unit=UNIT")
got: value=9 unit=mA
